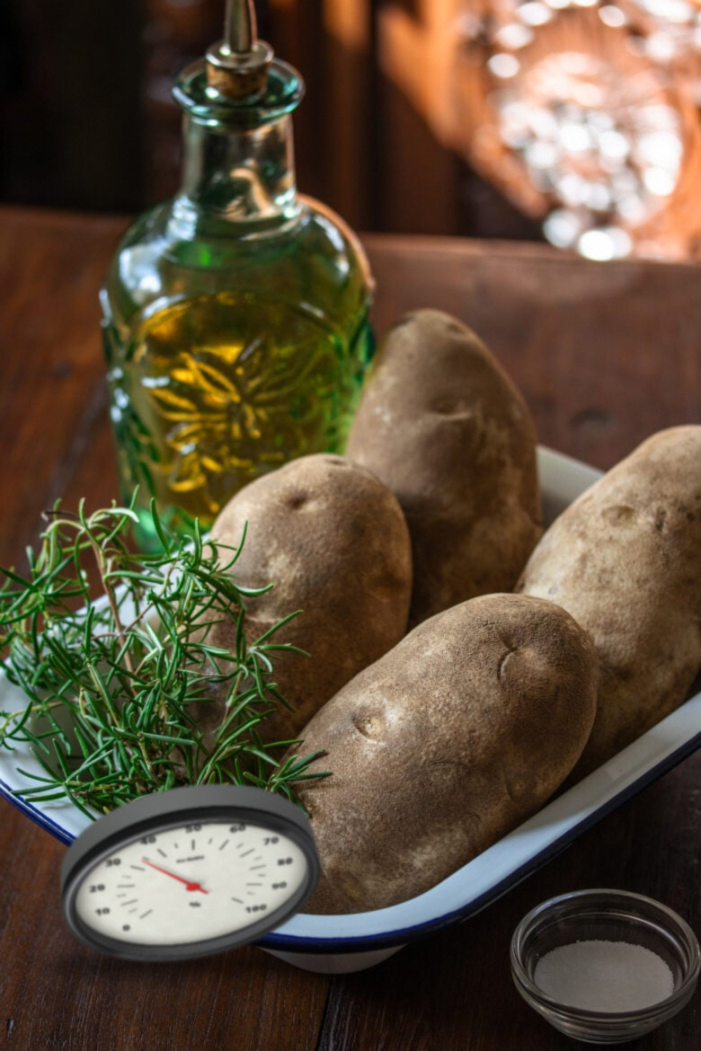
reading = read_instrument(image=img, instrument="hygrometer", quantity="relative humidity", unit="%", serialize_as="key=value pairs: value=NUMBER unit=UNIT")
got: value=35 unit=%
